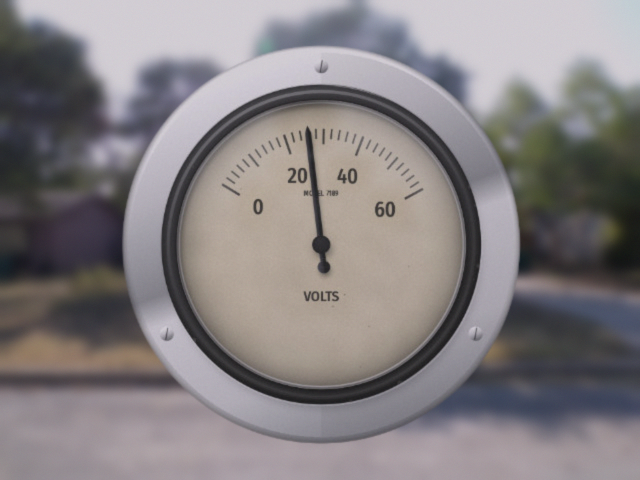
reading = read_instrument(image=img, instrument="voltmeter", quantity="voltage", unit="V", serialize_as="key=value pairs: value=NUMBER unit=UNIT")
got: value=26 unit=V
